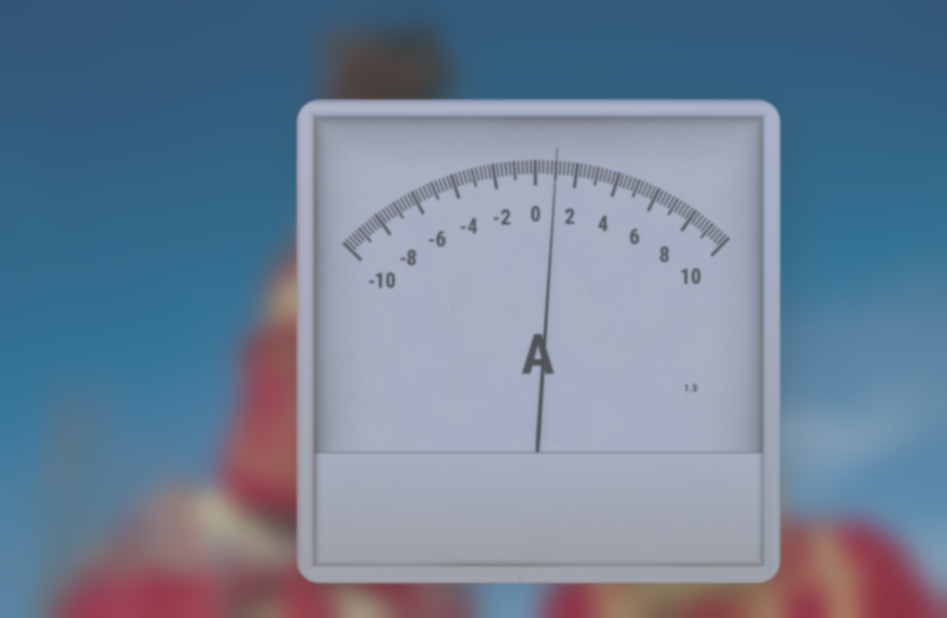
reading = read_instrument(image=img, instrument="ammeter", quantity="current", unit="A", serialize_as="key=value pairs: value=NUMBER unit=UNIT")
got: value=1 unit=A
